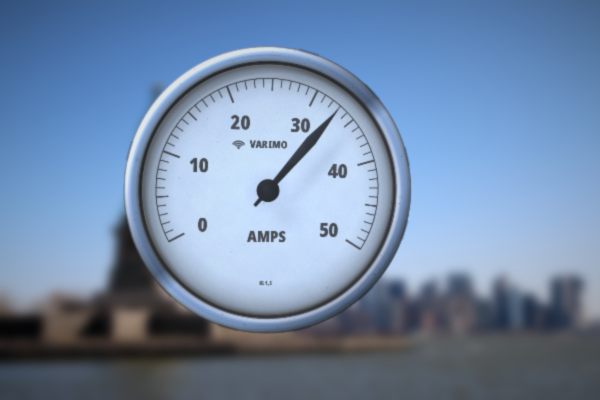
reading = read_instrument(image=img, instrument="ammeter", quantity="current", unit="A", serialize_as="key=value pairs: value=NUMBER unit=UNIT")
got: value=33 unit=A
